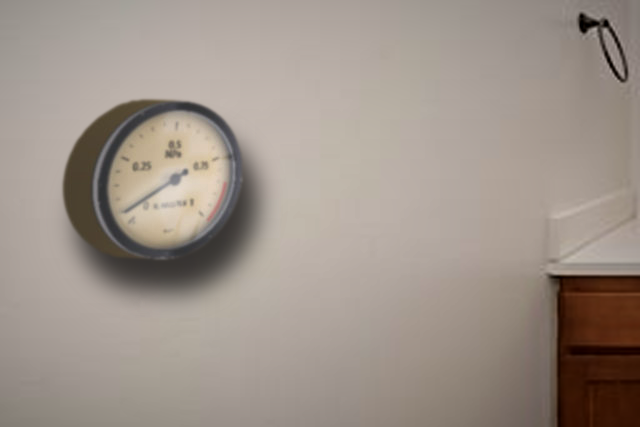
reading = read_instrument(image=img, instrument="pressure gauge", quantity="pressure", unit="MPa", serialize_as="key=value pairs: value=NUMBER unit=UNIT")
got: value=0.05 unit=MPa
